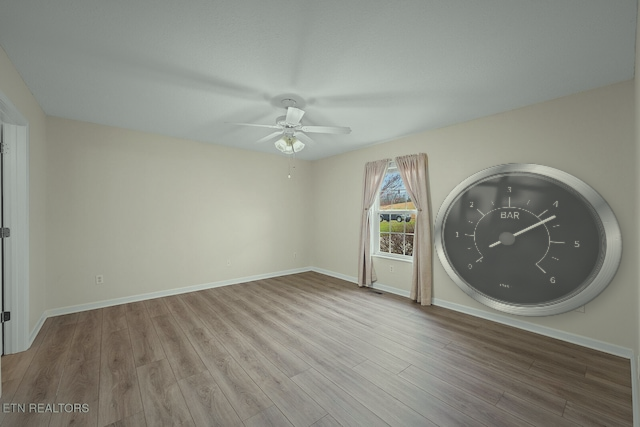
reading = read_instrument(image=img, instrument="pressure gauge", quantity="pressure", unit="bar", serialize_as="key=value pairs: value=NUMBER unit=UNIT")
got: value=4.25 unit=bar
